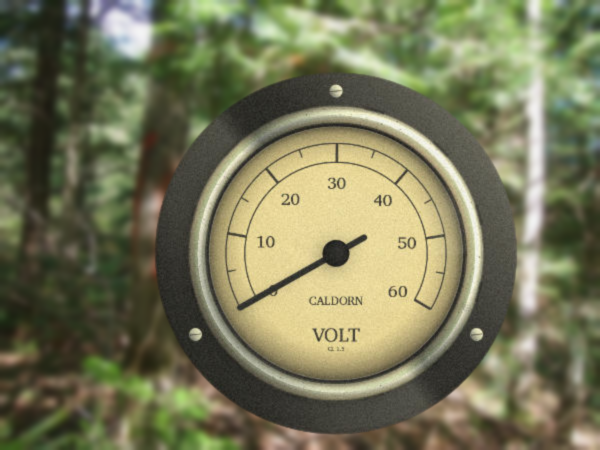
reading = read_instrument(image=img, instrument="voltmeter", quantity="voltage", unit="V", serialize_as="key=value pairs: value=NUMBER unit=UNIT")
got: value=0 unit=V
